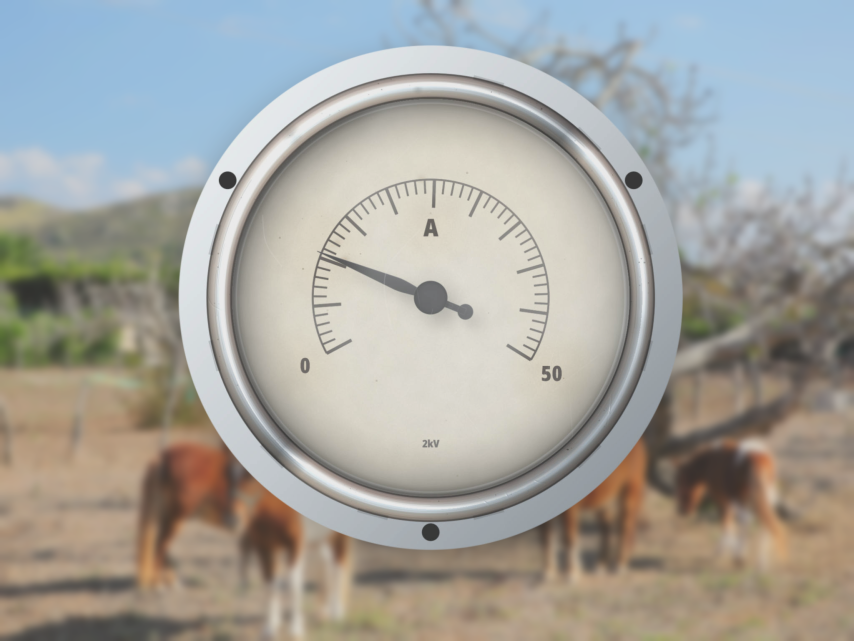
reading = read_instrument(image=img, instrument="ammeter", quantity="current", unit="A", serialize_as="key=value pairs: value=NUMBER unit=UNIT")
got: value=10.5 unit=A
